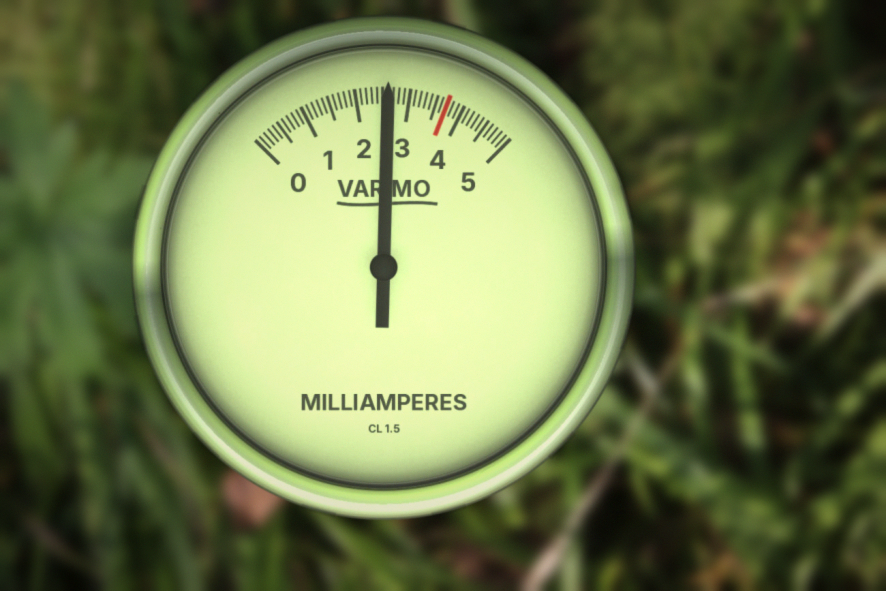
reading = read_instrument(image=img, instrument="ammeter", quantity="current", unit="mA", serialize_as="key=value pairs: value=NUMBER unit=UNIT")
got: value=2.6 unit=mA
